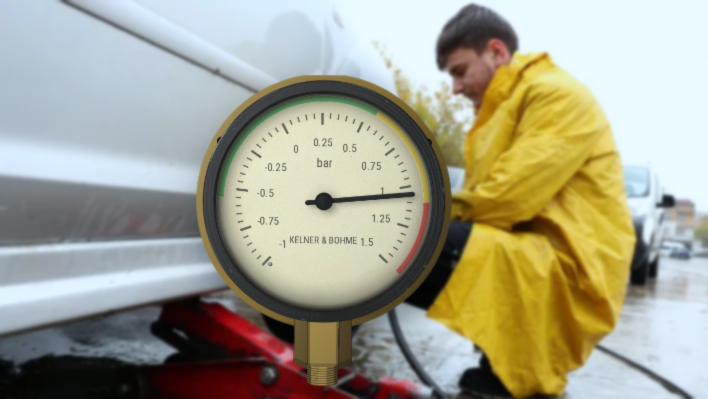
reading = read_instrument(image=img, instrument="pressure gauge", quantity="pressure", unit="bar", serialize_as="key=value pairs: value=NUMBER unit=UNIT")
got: value=1.05 unit=bar
